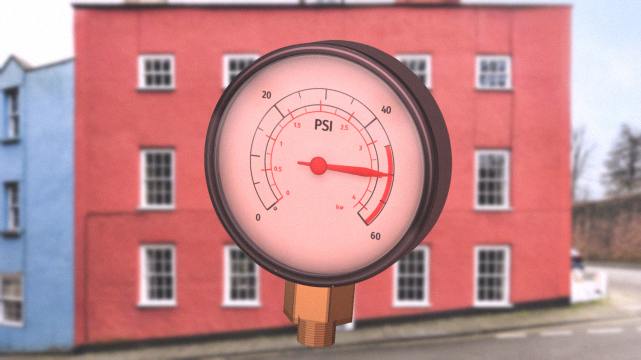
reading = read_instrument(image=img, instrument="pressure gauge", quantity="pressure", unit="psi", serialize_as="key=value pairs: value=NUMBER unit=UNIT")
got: value=50 unit=psi
